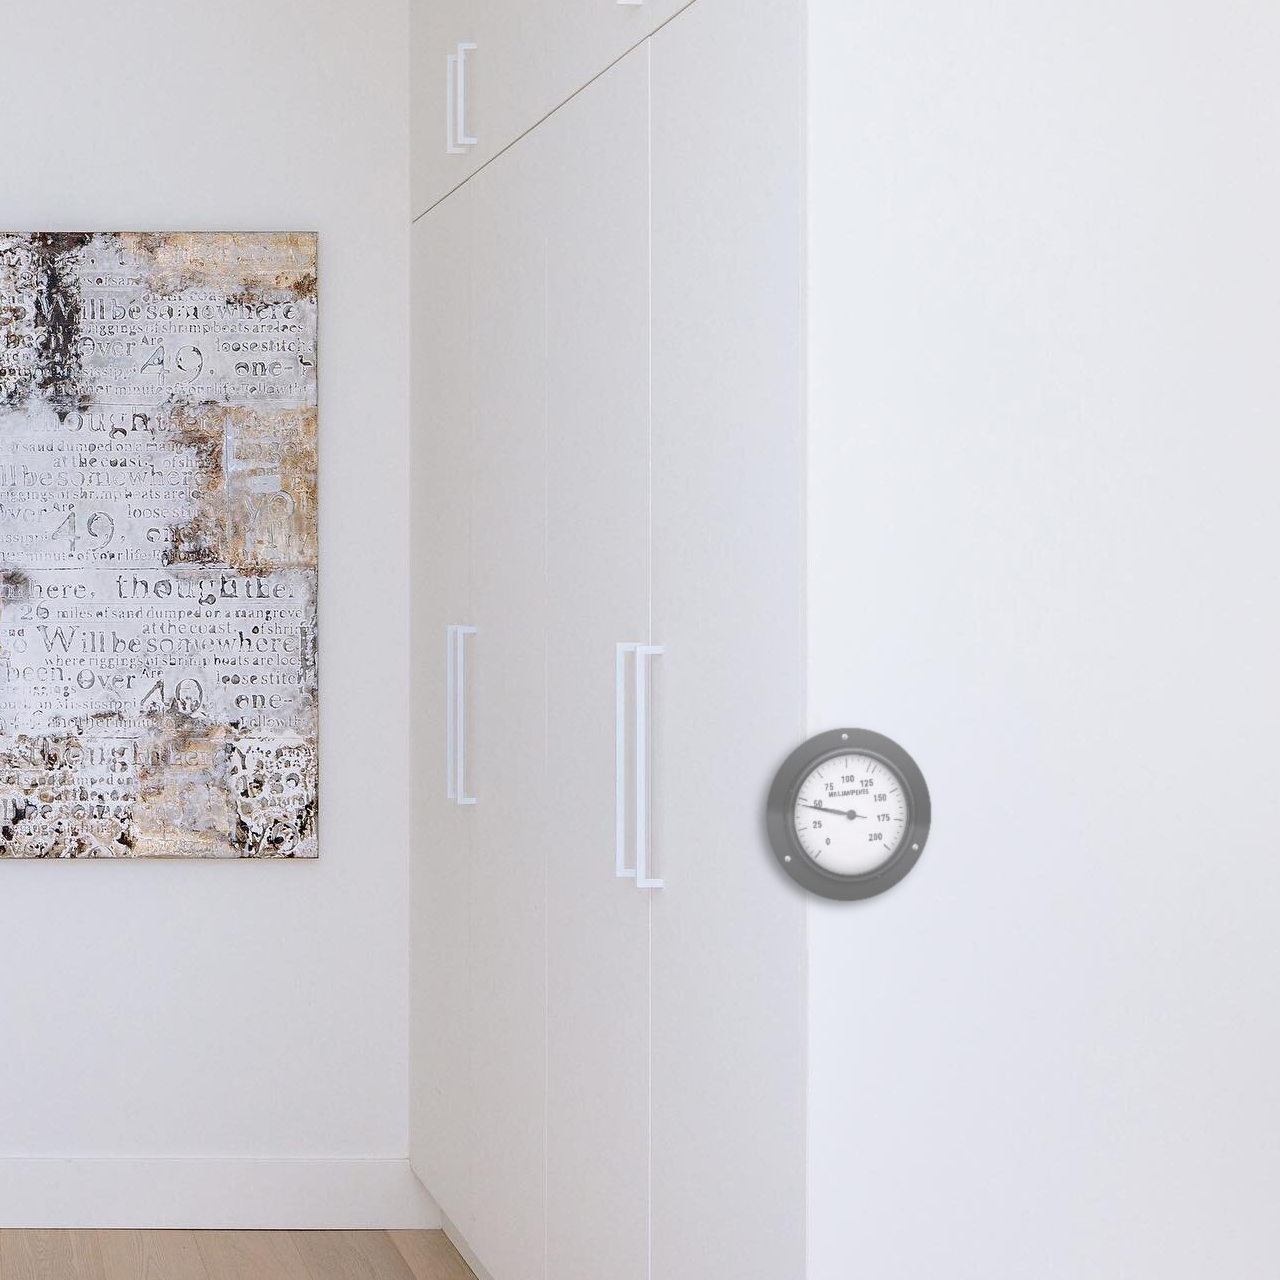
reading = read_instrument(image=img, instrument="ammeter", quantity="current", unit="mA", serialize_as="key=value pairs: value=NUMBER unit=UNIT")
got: value=45 unit=mA
